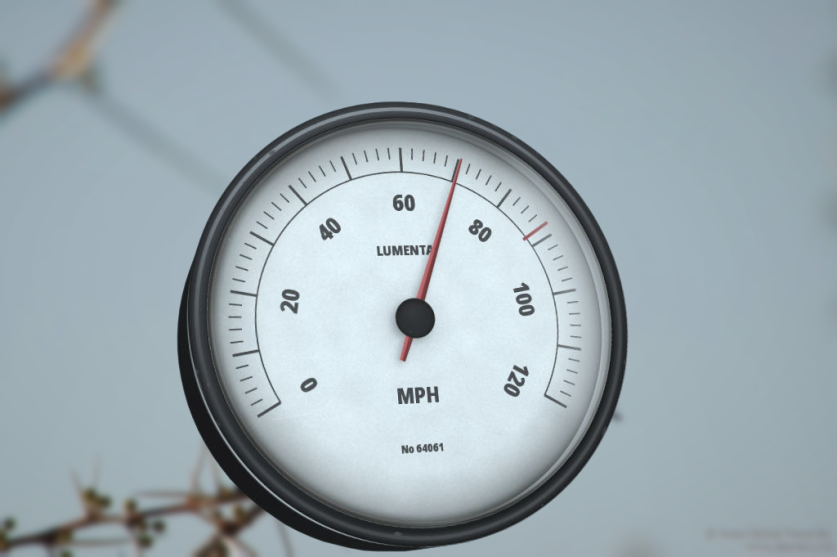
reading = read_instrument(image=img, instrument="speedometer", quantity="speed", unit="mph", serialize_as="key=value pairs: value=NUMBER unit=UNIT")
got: value=70 unit=mph
